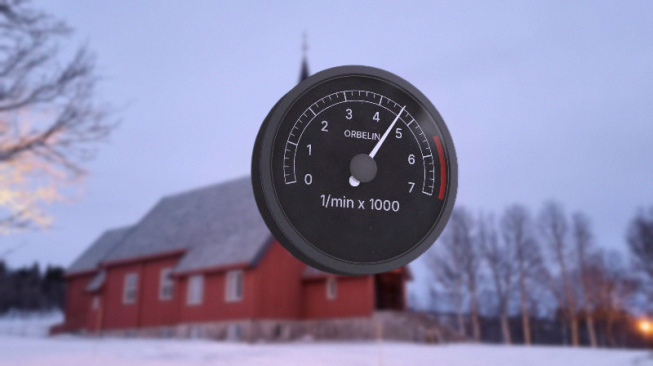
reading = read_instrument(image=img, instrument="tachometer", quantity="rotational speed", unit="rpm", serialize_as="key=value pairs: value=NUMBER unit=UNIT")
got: value=4600 unit=rpm
